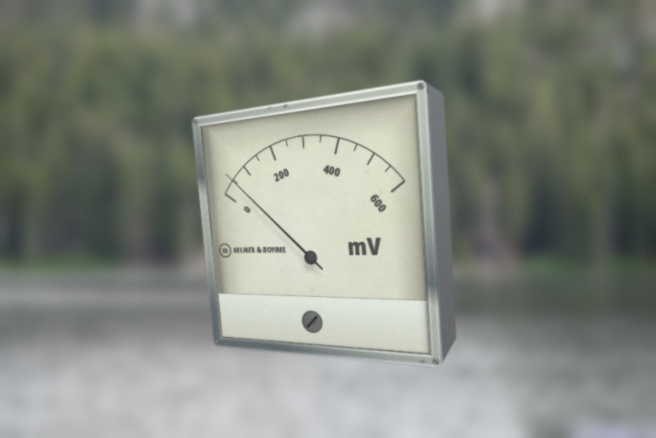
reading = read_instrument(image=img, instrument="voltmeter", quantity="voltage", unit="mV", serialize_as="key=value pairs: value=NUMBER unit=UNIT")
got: value=50 unit=mV
